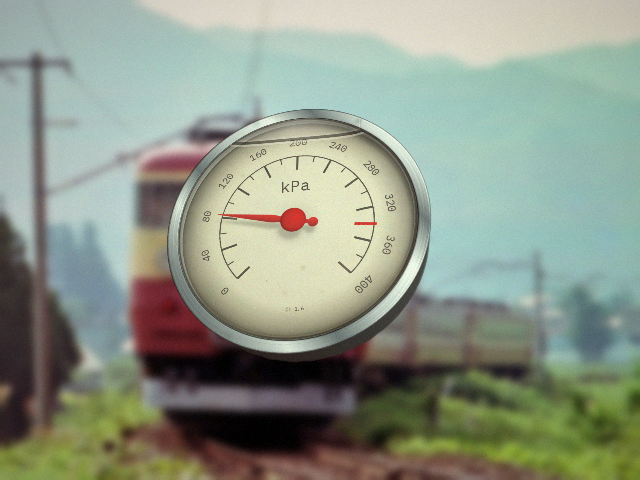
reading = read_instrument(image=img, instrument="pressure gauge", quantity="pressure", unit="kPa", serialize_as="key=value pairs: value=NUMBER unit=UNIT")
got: value=80 unit=kPa
